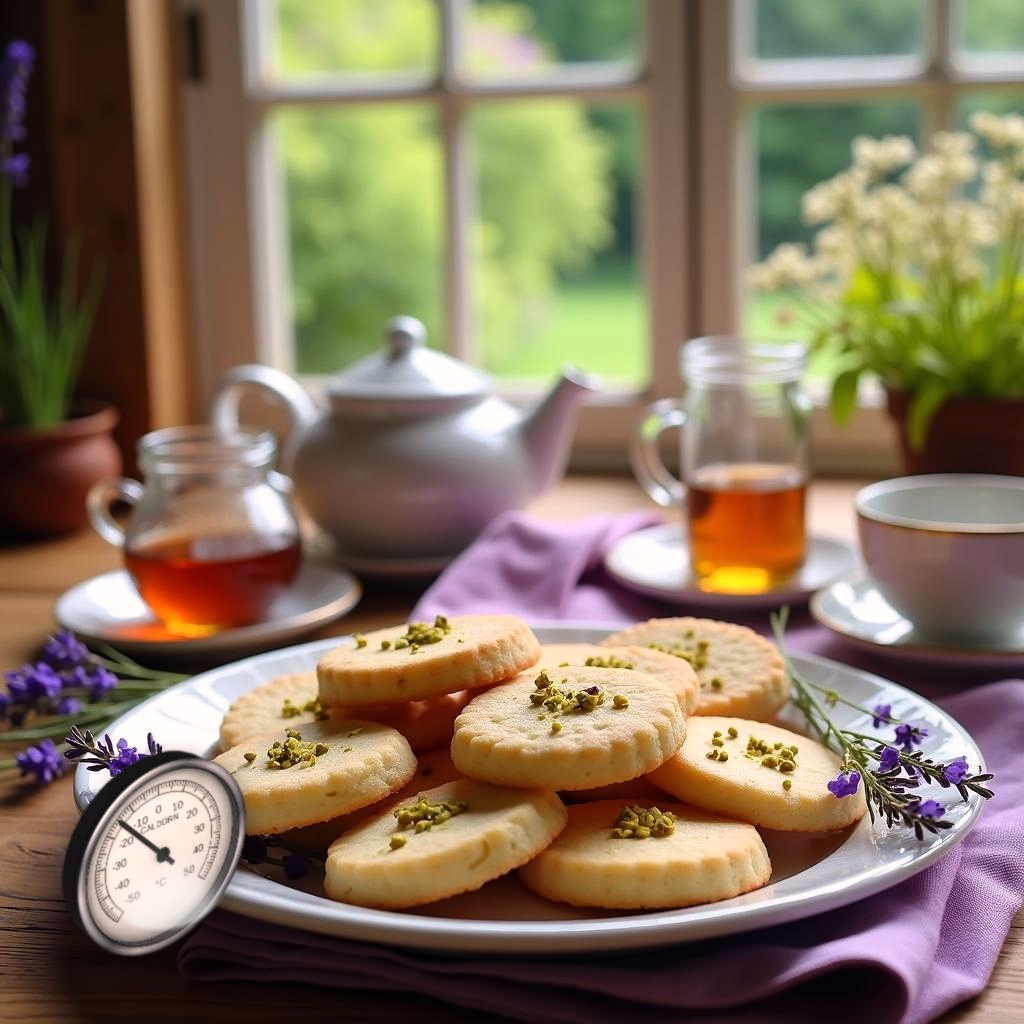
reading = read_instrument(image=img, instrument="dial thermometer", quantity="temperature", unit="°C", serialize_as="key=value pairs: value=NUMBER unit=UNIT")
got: value=-15 unit=°C
